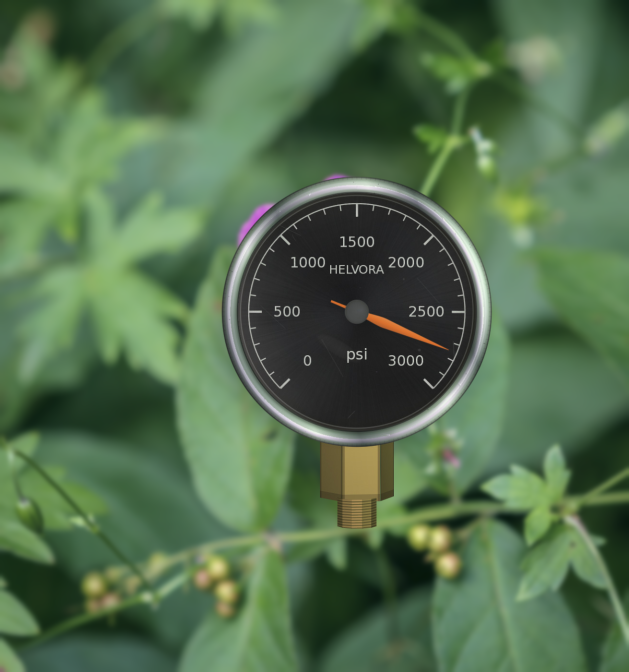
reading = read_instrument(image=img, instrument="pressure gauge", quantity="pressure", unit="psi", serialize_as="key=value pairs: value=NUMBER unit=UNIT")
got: value=2750 unit=psi
